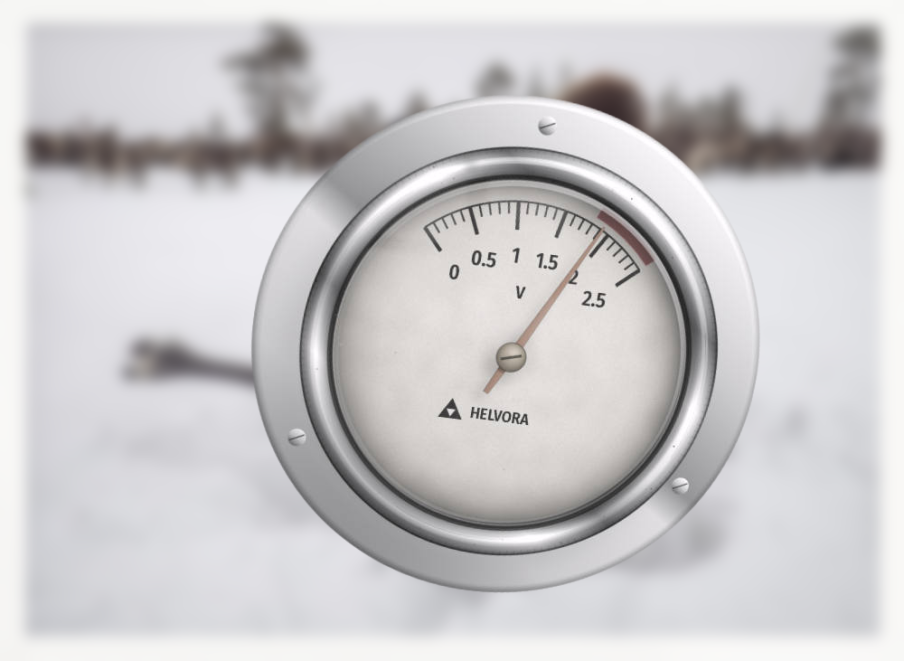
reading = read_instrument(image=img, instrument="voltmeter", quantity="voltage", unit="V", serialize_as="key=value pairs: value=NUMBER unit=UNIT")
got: value=1.9 unit=V
